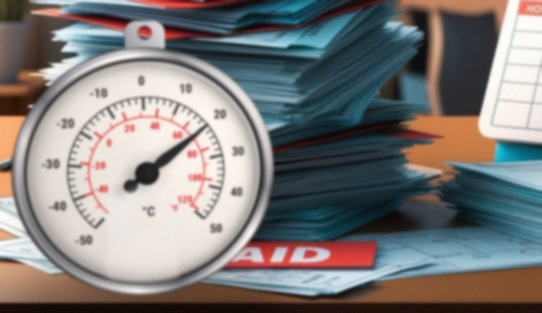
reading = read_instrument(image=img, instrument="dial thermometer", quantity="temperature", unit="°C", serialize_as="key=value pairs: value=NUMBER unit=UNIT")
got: value=20 unit=°C
